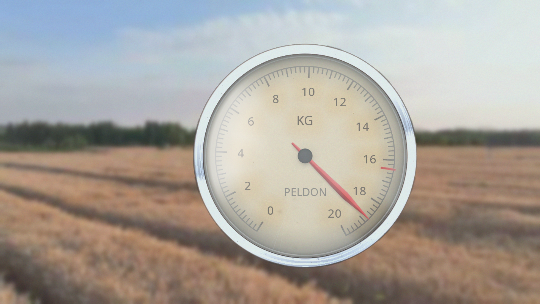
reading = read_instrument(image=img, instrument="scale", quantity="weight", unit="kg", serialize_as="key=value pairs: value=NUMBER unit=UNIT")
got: value=18.8 unit=kg
